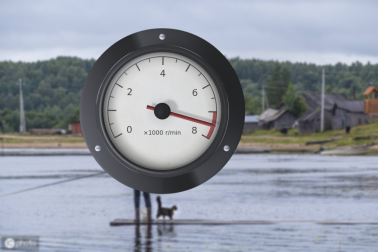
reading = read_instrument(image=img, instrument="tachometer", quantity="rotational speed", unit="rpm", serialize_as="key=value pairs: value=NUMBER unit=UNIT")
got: value=7500 unit=rpm
